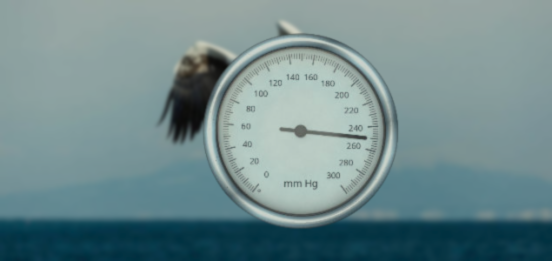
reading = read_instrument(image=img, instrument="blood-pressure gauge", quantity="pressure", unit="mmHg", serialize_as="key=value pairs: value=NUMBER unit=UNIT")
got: value=250 unit=mmHg
